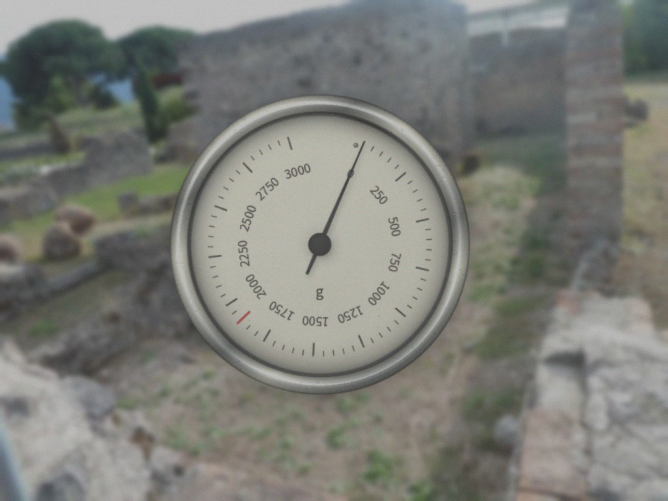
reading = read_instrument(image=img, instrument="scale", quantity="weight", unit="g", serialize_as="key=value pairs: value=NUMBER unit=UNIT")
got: value=0 unit=g
